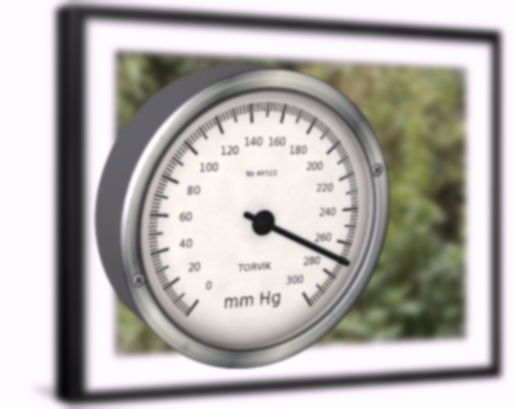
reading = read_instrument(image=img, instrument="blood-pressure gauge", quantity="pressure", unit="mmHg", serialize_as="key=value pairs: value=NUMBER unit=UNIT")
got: value=270 unit=mmHg
